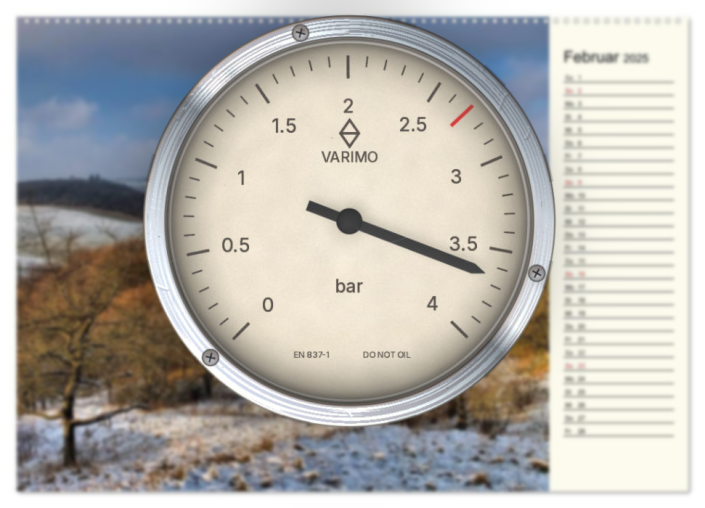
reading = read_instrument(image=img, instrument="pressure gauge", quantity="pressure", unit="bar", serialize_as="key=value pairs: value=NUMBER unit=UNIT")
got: value=3.65 unit=bar
